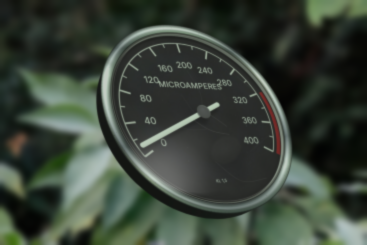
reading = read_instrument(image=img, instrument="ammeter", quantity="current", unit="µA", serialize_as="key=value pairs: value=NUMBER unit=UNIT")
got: value=10 unit=µA
